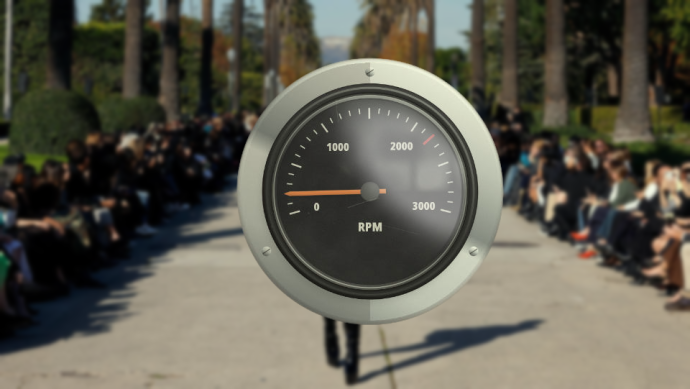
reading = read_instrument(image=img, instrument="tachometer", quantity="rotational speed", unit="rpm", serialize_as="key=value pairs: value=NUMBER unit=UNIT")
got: value=200 unit=rpm
